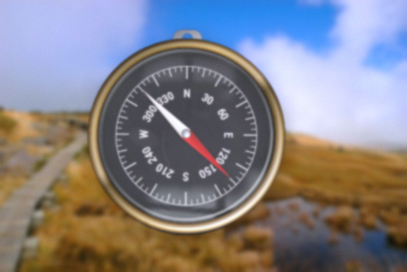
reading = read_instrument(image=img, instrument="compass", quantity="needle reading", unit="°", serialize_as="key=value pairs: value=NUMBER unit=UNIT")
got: value=135 unit=°
